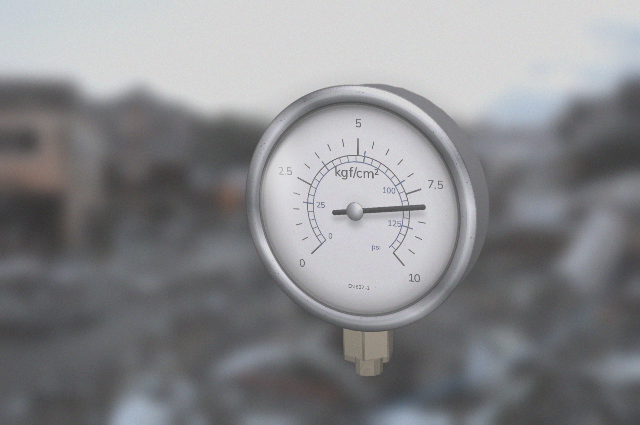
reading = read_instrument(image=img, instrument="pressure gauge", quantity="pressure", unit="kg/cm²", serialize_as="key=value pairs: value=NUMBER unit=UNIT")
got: value=8 unit=kg/cm²
